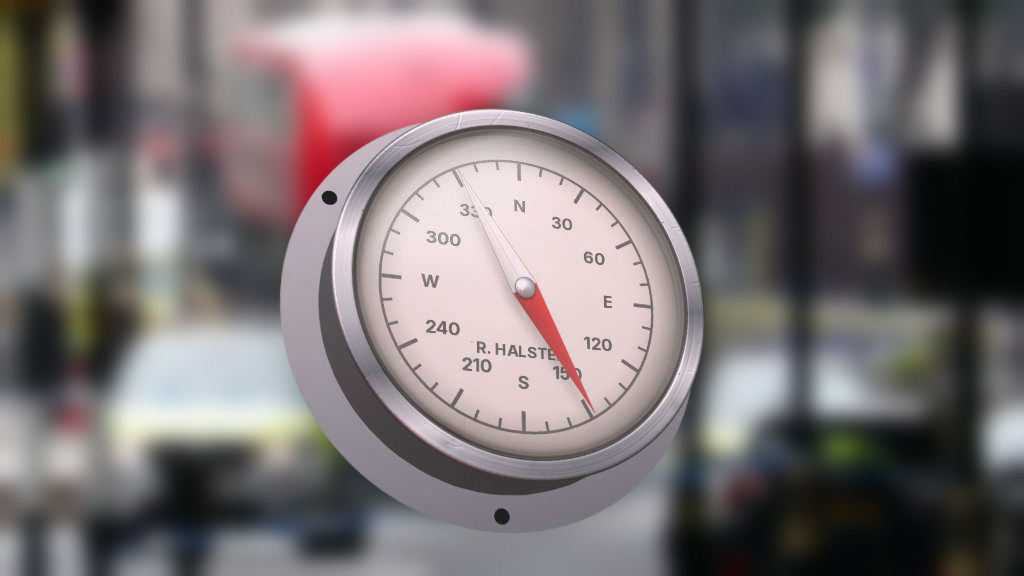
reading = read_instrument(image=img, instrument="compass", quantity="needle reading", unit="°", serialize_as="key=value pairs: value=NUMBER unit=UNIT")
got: value=150 unit=°
